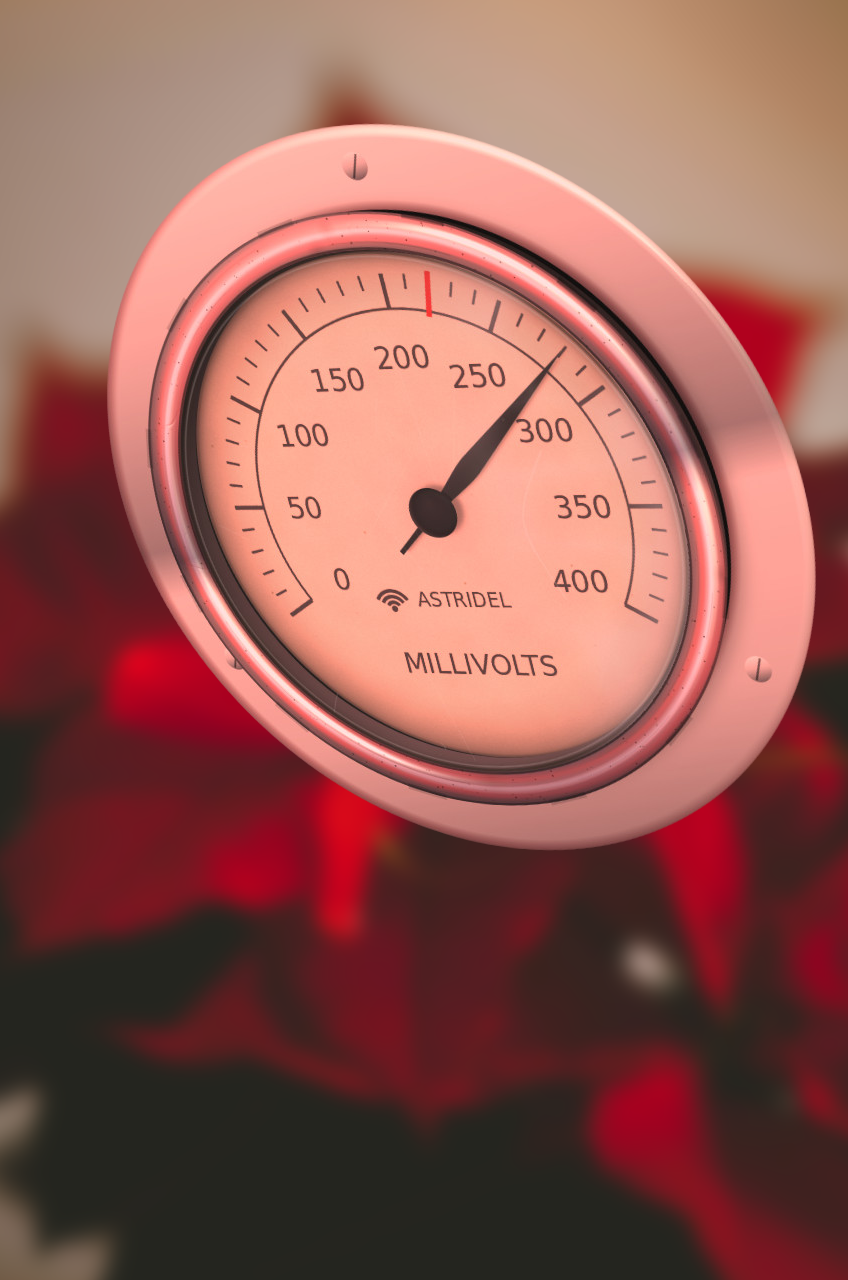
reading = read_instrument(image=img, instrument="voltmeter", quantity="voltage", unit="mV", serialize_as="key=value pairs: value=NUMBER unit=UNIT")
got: value=280 unit=mV
